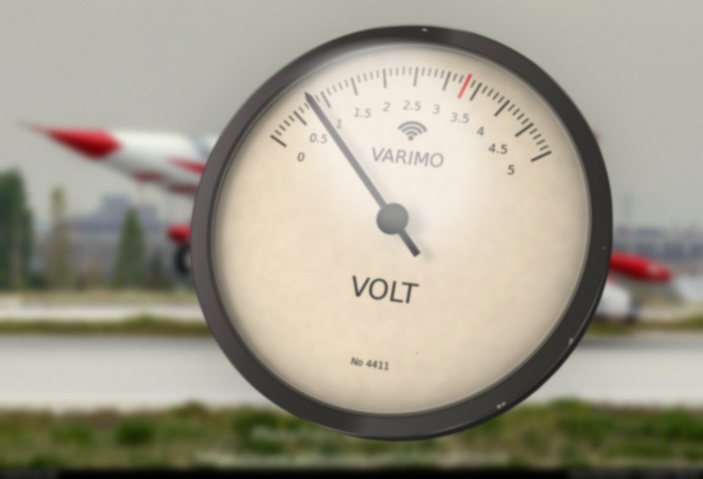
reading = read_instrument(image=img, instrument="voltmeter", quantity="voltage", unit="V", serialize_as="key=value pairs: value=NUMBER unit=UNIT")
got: value=0.8 unit=V
